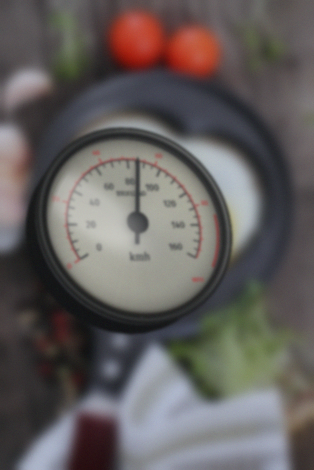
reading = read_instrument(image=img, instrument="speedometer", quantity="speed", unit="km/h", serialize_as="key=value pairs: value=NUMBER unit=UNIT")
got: value=85 unit=km/h
